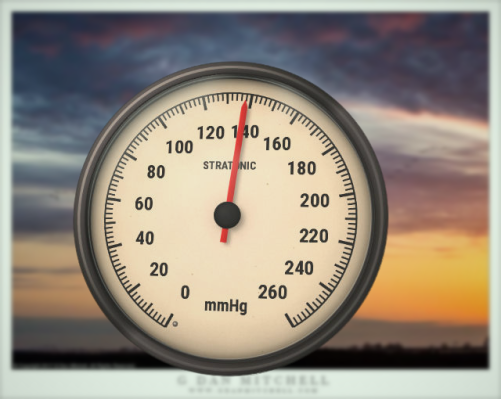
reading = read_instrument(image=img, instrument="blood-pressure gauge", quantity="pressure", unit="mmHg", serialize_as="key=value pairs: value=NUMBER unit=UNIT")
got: value=138 unit=mmHg
